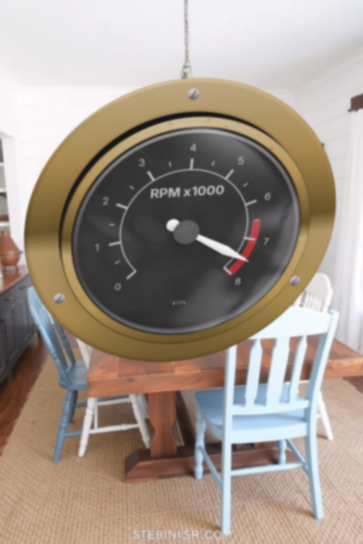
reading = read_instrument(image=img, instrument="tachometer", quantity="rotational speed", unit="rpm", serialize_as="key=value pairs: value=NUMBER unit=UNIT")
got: value=7500 unit=rpm
